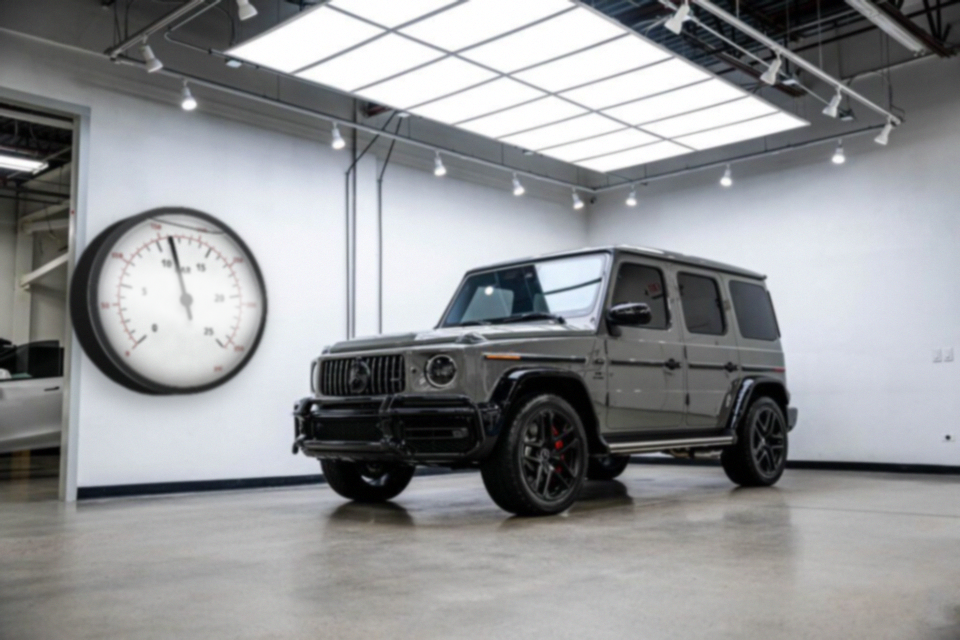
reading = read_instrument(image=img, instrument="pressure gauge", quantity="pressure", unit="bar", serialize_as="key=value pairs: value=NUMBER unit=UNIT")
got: value=11 unit=bar
